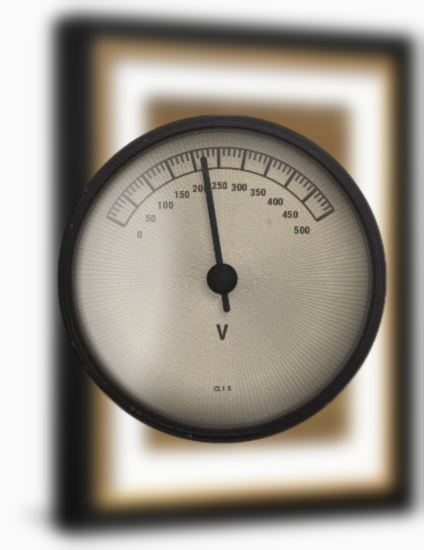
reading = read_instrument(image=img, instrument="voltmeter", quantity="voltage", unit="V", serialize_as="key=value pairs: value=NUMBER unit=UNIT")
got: value=220 unit=V
